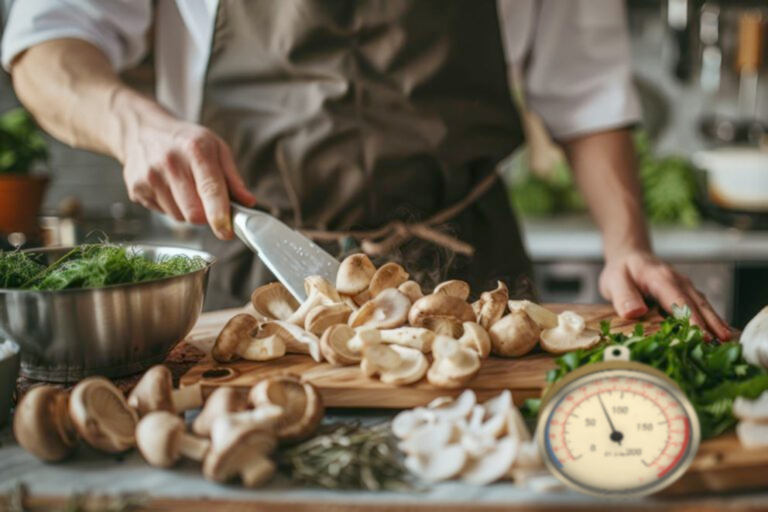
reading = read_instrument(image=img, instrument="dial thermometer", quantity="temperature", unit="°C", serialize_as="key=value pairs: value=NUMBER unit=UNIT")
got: value=80 unit=°C
